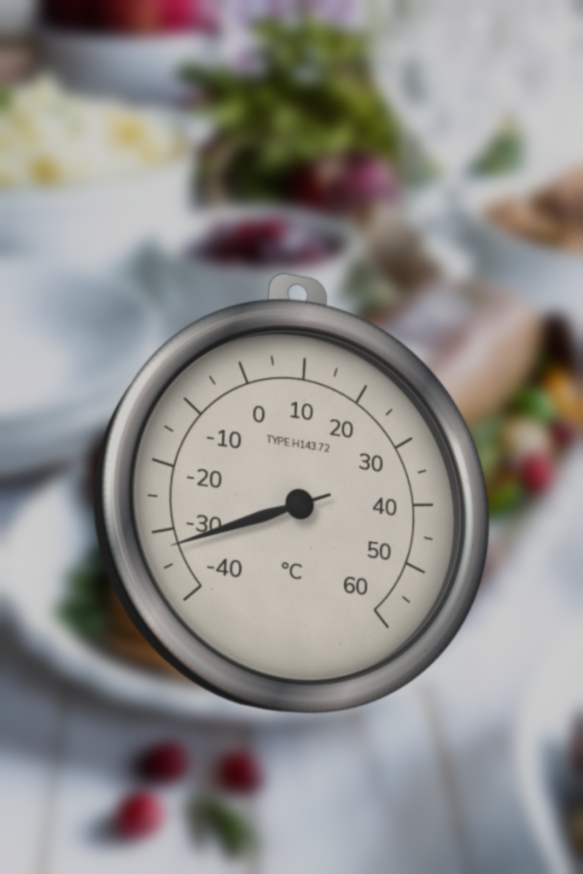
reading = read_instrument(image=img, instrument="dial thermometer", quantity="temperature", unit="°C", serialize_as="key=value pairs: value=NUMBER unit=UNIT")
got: value=-32.5 unit=°C
